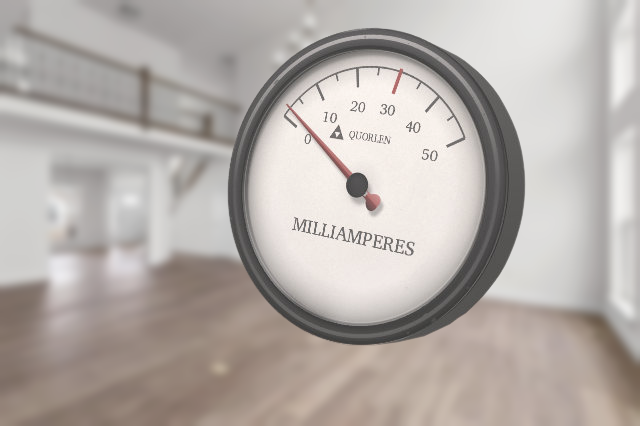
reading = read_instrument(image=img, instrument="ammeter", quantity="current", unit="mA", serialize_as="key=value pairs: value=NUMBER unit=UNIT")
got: value=2.5 unit=mA
